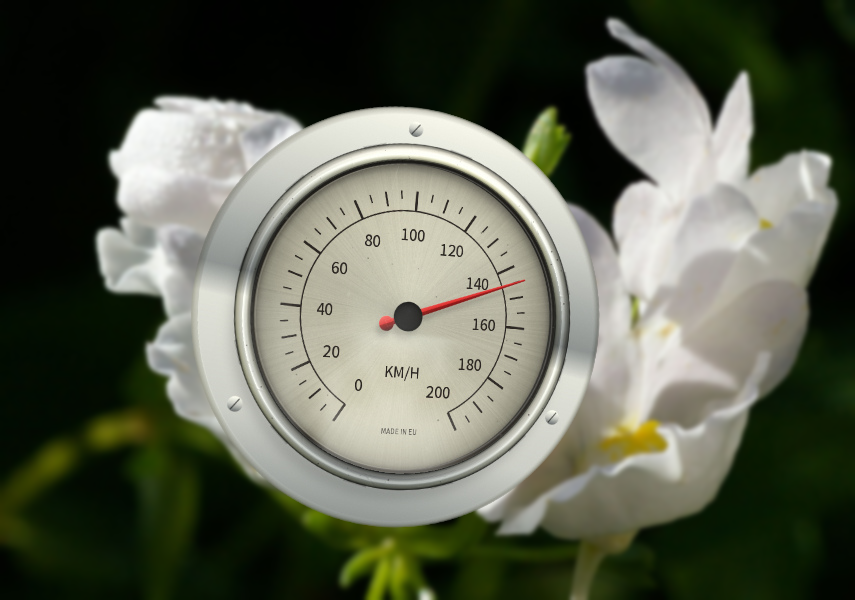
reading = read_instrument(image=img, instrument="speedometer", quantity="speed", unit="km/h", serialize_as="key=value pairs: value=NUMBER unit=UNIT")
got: value=145 unit=km/h
